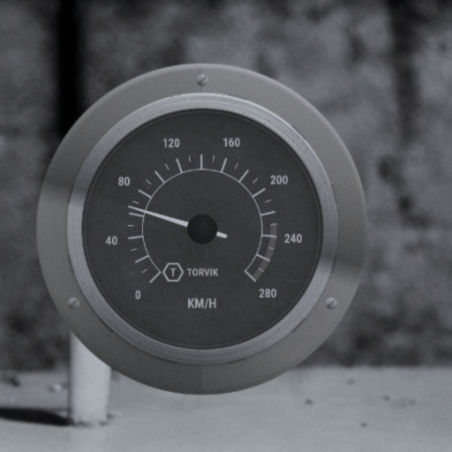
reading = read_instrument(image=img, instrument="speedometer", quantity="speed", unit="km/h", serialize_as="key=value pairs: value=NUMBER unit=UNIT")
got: value=65 unit=km/h
